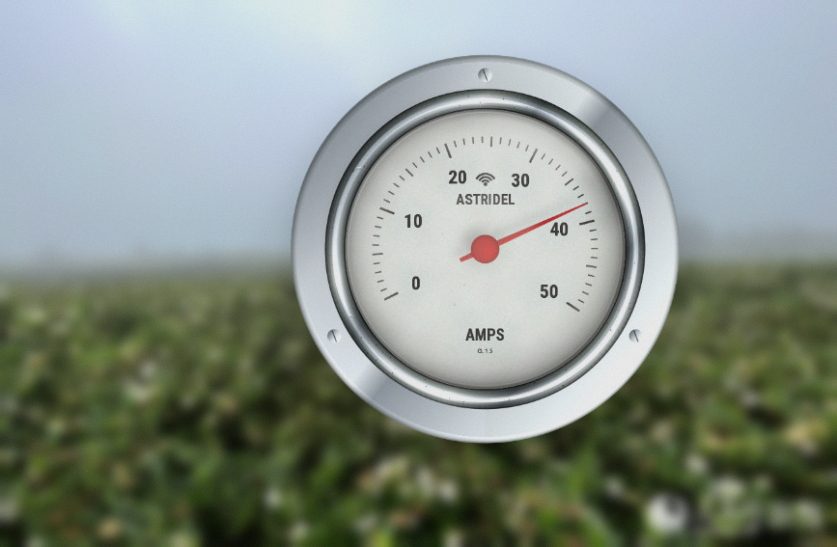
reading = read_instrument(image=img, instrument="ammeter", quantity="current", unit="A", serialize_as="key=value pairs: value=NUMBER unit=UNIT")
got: value=38 unit=A
